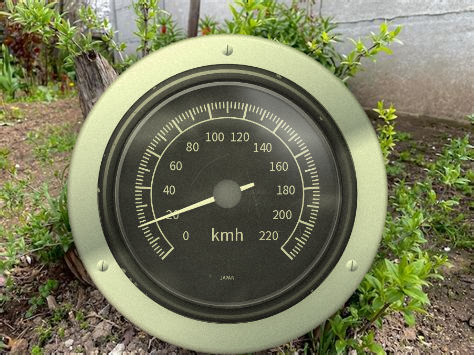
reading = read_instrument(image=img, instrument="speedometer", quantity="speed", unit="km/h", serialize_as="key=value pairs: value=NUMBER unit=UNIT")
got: value=20 unit=km/h
